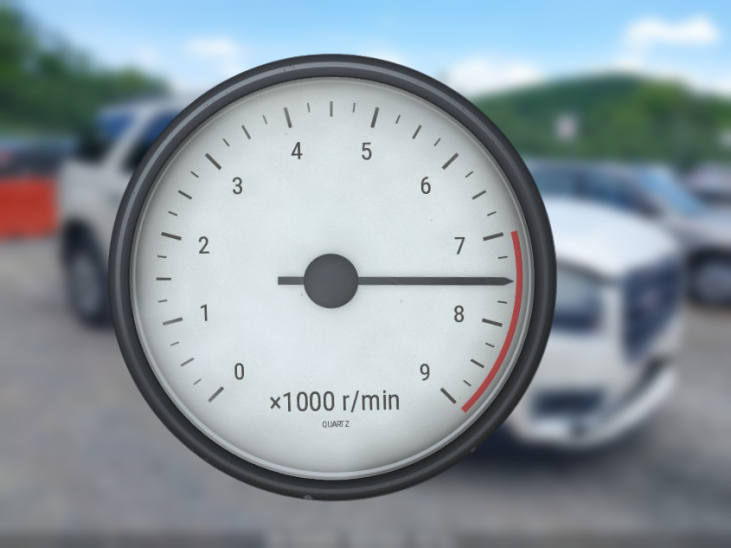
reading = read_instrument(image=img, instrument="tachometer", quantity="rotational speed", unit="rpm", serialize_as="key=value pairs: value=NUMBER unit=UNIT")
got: value=7500 unit=rpm
